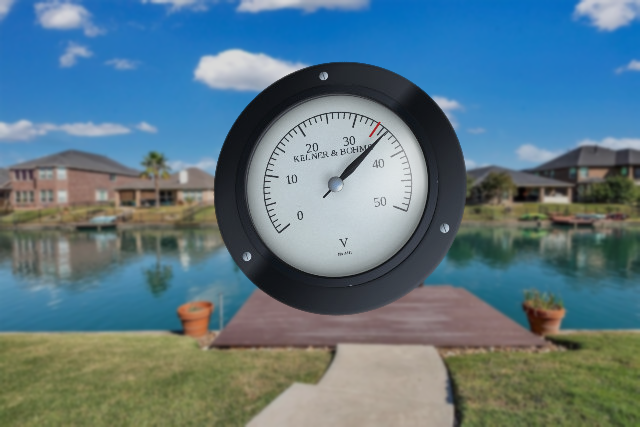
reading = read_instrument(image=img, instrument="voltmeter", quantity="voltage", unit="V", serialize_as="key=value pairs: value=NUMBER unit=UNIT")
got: value=36 unit=V
